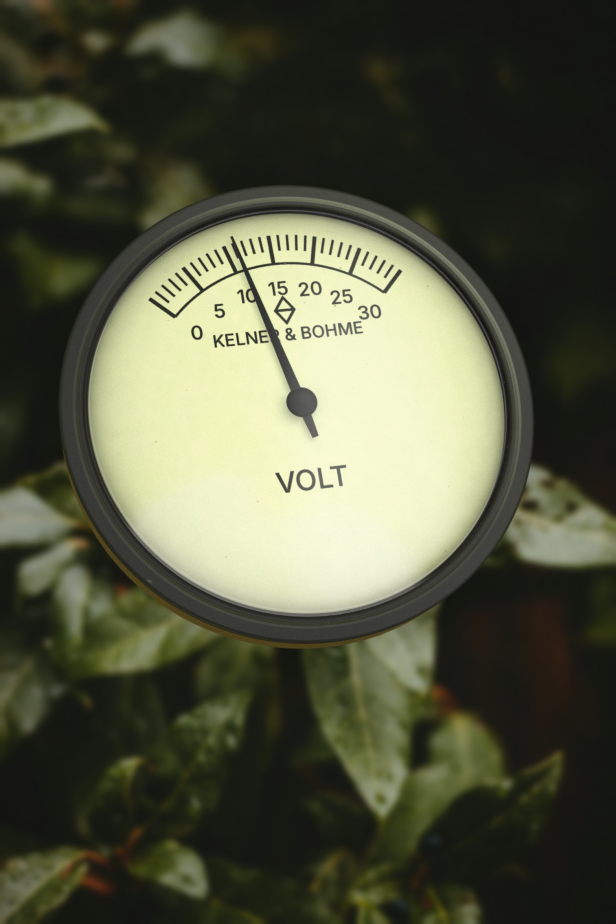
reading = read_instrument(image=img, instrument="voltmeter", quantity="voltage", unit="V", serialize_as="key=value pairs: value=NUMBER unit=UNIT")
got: value=11 unit=V
